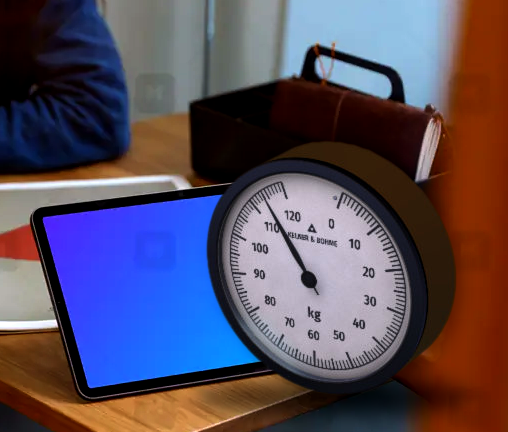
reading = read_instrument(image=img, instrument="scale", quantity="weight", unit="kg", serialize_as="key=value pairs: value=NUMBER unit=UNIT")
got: value=115 unit=kg
